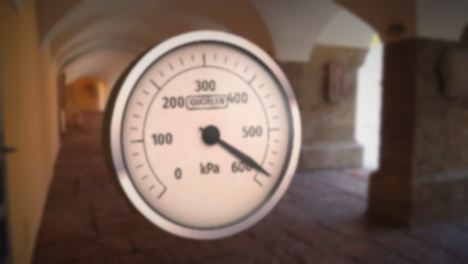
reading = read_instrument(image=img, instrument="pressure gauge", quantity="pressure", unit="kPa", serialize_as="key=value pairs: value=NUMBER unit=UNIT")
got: value=580 unit=kPa
